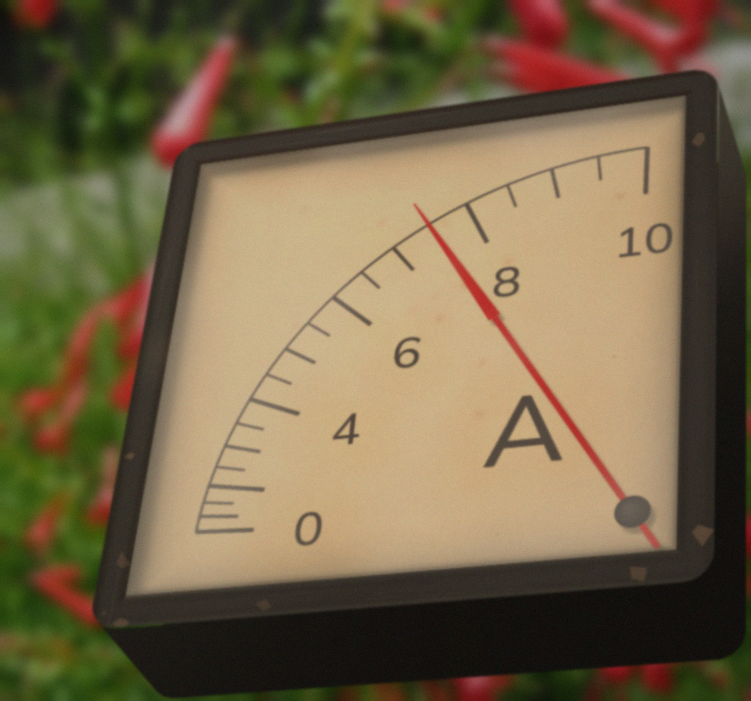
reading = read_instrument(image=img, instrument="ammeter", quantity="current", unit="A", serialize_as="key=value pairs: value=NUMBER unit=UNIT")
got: value=7.5 unit=A
